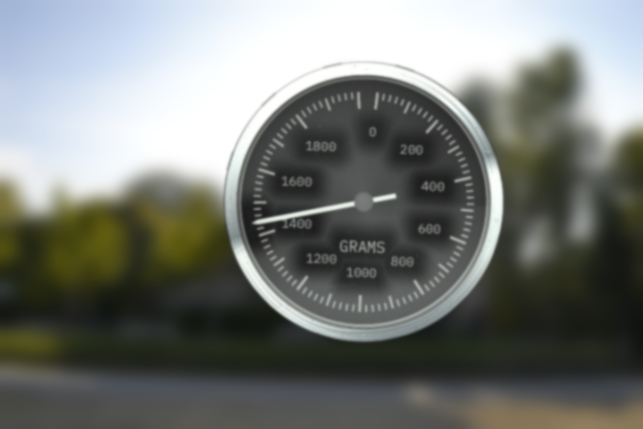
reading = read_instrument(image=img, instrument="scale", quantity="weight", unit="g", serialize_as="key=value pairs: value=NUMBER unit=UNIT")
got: value=1440 unit=g
